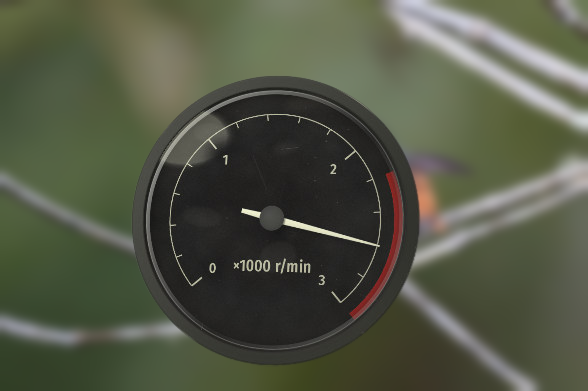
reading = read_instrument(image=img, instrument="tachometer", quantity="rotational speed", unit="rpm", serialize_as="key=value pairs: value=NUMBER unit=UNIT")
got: value=2600 unit=rpm
